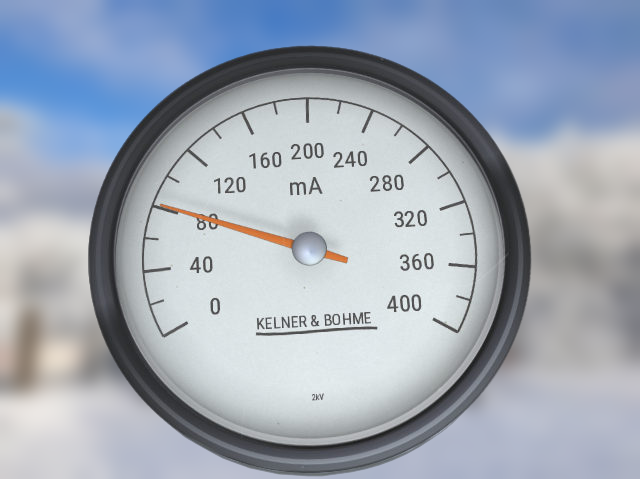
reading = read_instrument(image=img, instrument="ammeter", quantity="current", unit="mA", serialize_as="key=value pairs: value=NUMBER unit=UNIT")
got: value=80 unit=mA
